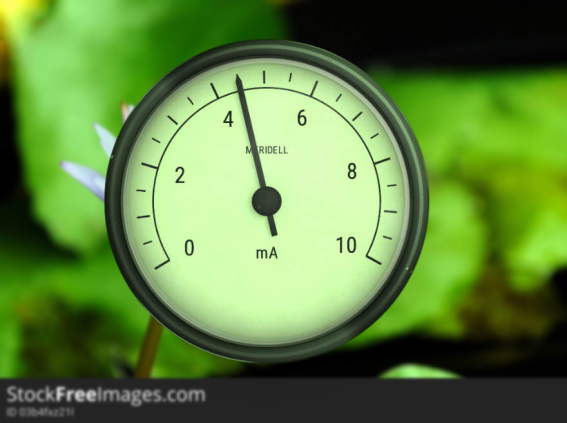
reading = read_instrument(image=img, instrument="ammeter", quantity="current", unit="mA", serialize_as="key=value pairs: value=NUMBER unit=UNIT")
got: value=4.5 unit=mA
